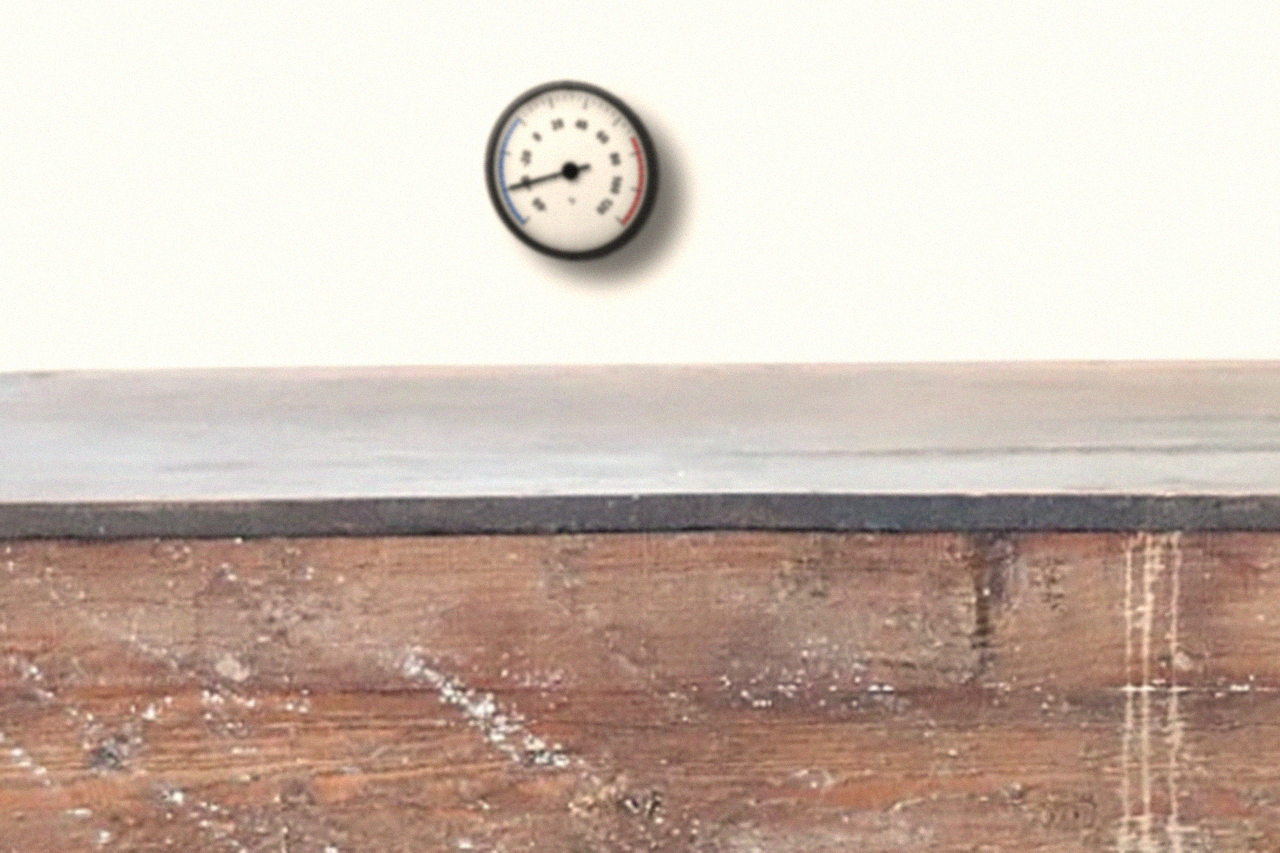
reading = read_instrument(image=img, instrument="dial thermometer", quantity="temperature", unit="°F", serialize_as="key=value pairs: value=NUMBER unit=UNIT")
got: value=-40 unit=°F
